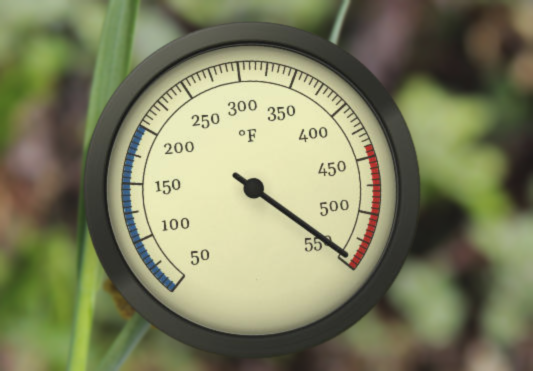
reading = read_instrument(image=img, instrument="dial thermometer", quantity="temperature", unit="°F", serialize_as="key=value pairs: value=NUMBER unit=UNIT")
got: value=545 unit=°F
